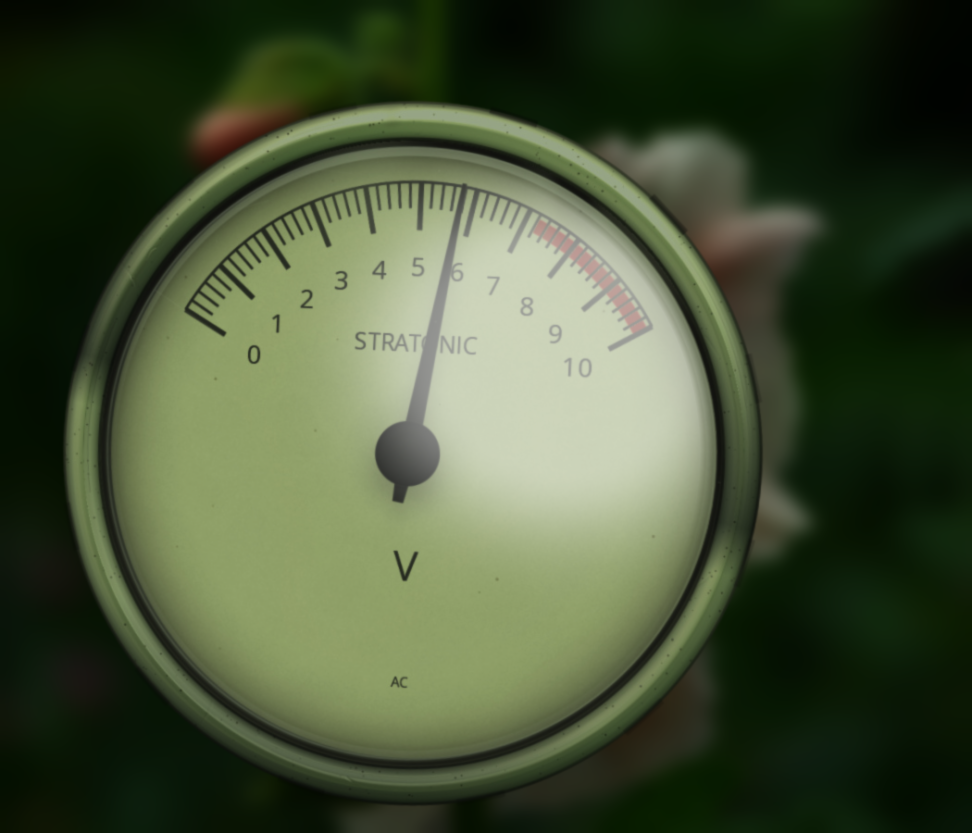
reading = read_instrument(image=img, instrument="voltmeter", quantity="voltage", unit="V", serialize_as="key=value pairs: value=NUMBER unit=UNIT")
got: value=5.8 unit=V
